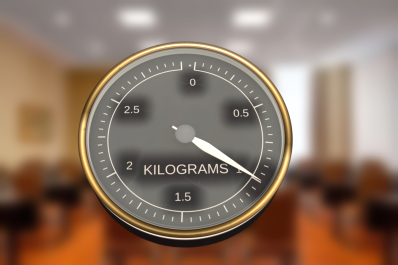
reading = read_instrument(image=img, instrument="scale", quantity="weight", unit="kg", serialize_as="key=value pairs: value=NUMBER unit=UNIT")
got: value=1 unit=kg
